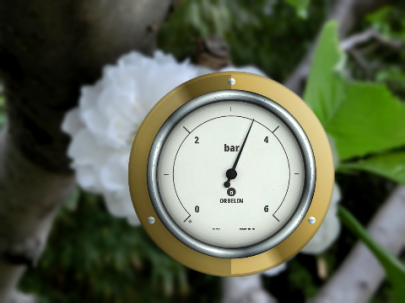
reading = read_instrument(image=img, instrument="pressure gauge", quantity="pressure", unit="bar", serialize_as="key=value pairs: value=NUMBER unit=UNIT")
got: value=3.5 unit=bar
